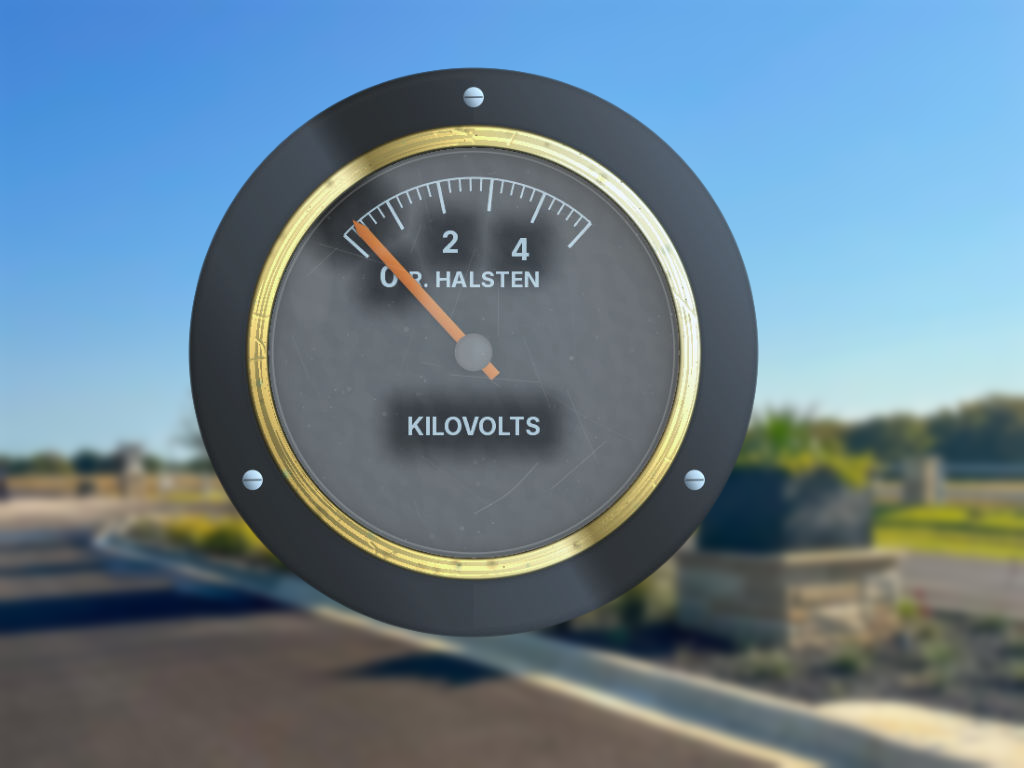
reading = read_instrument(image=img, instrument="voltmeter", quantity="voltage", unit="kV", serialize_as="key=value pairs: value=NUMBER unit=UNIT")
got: value=0.3 unit=kV
